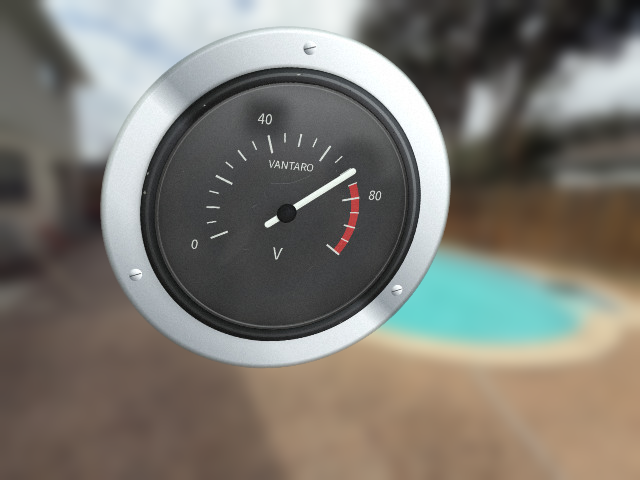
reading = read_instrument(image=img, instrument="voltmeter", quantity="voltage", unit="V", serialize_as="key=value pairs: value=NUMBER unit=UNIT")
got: value=70 unit=V
